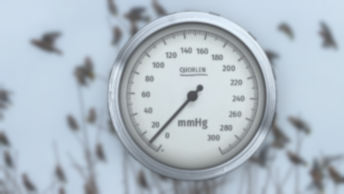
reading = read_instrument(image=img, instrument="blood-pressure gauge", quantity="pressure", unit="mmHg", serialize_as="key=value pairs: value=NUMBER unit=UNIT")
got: value=10 unit=mmHg
